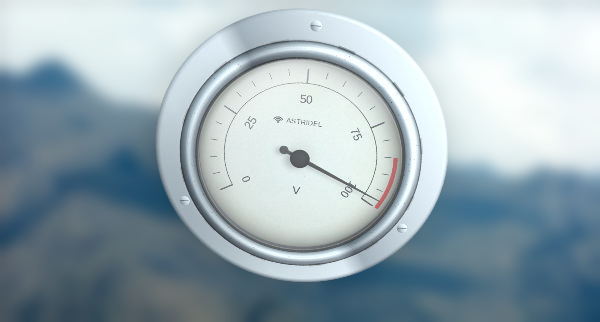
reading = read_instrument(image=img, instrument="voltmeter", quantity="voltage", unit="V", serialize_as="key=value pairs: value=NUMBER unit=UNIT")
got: value=97.5 unit=V
